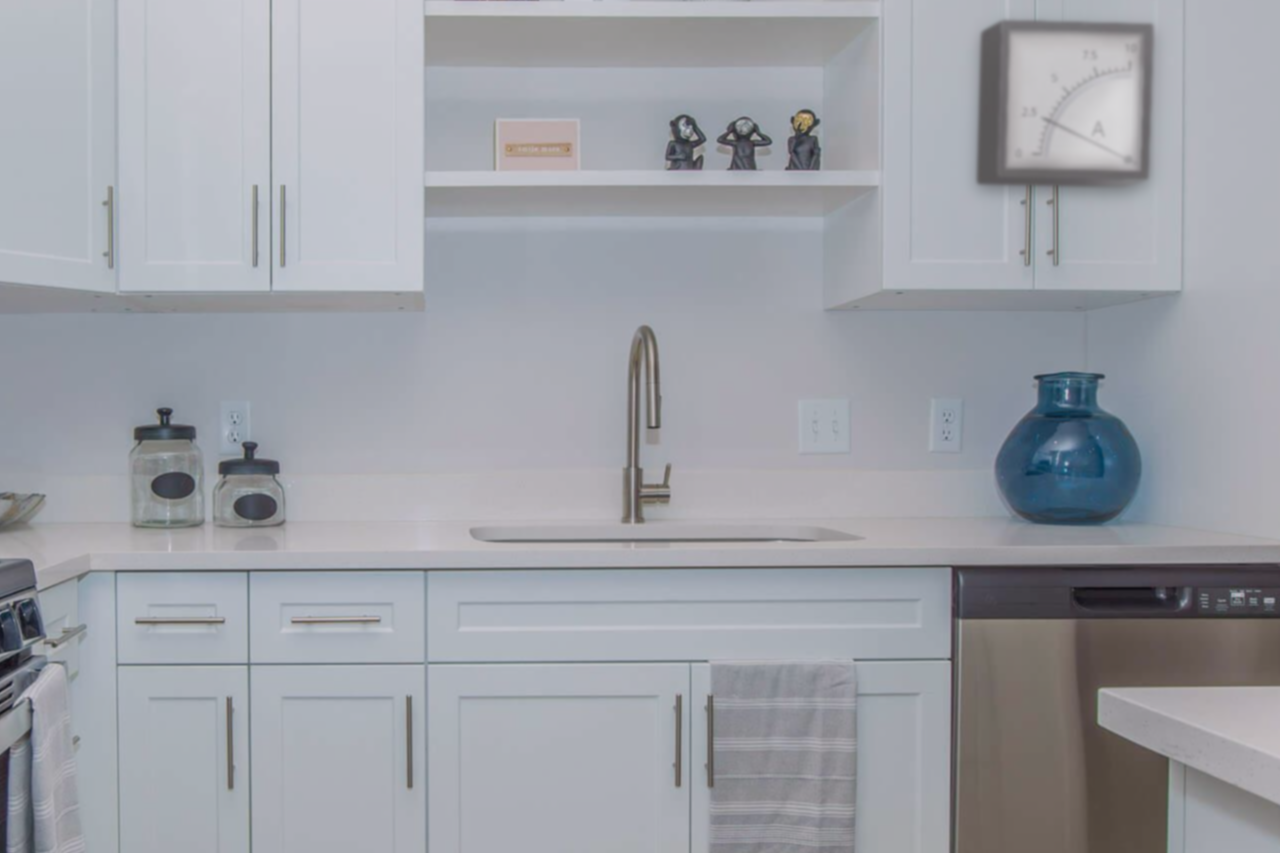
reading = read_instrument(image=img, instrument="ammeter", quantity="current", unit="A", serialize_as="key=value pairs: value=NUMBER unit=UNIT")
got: value=2.5 unit=A
